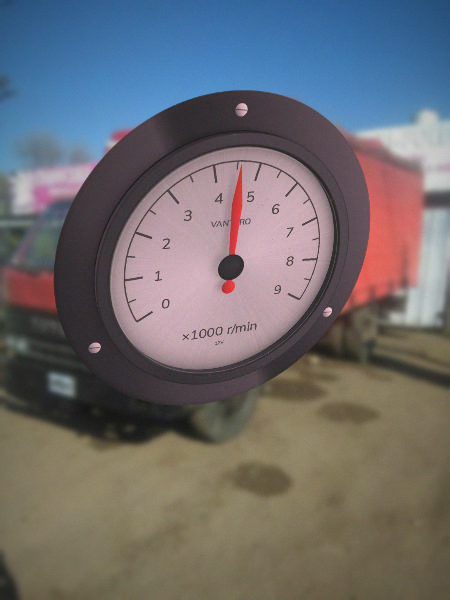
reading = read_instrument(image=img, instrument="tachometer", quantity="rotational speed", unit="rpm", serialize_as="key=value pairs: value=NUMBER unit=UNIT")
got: value=4500 unit=rpm
